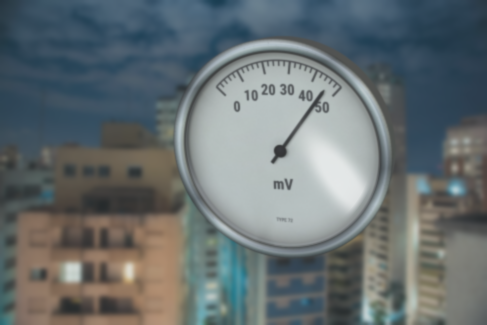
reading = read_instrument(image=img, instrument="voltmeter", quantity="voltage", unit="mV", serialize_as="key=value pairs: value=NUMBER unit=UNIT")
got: value=46 unit=mV
